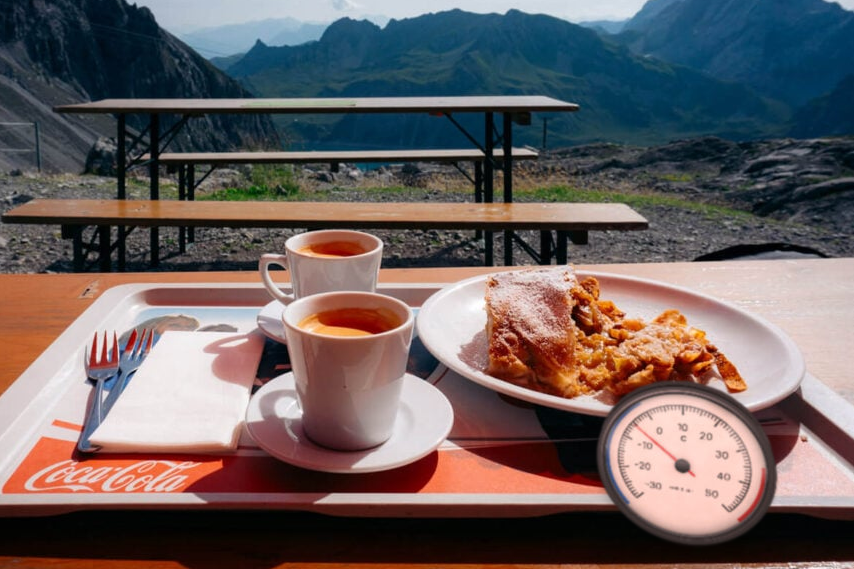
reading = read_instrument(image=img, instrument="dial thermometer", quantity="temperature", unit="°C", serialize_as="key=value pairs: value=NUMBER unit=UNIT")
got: value=-5 unit=°C
